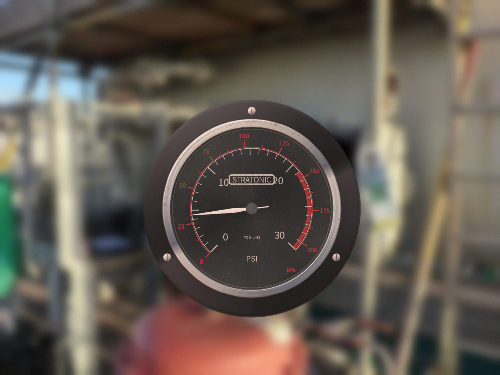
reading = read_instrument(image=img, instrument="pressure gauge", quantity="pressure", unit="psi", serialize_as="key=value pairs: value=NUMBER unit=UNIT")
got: value=4.5 unit=psi
